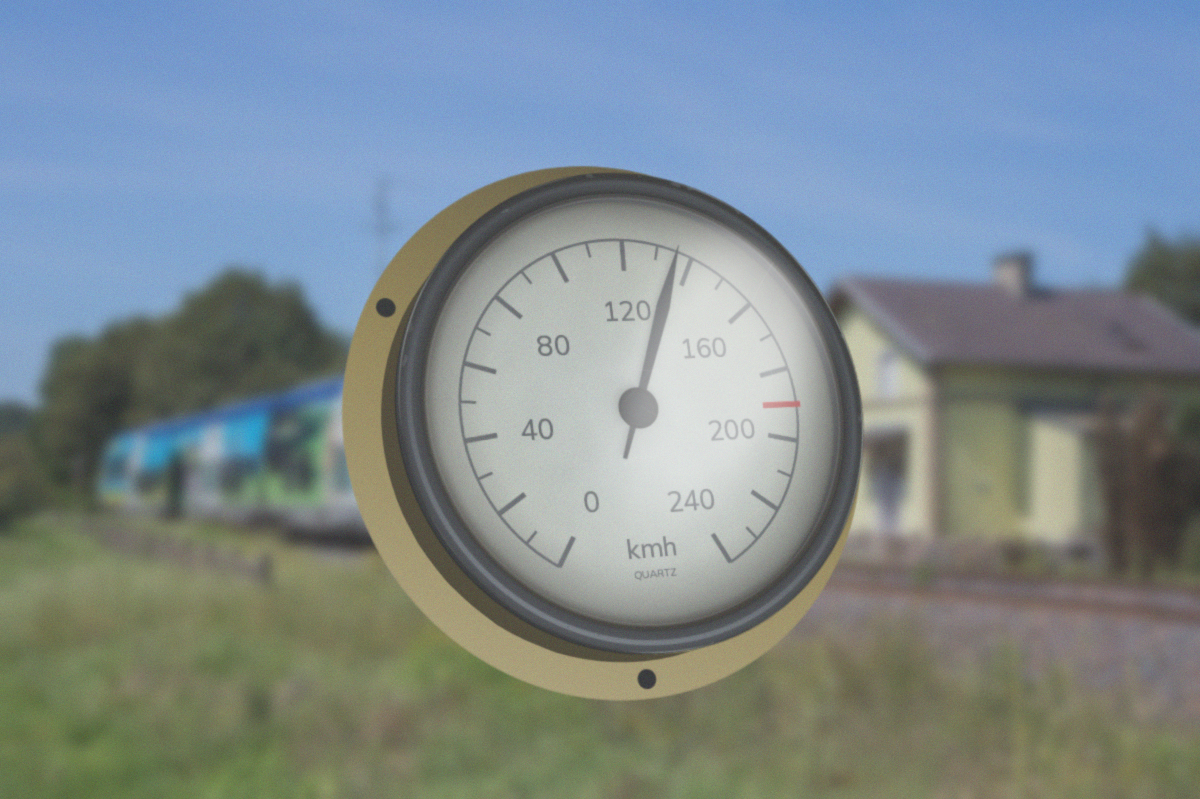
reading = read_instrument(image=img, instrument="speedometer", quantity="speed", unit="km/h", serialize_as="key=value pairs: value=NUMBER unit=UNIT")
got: value=135 unit=km/h
